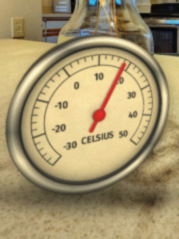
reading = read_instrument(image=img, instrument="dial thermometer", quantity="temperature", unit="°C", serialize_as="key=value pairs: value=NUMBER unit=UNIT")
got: value=18 unit=°C
